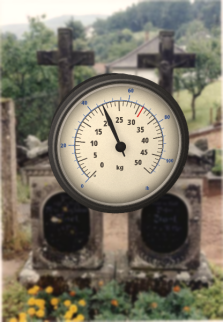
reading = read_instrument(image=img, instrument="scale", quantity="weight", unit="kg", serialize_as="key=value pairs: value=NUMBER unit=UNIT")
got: value=21 unit=kg
